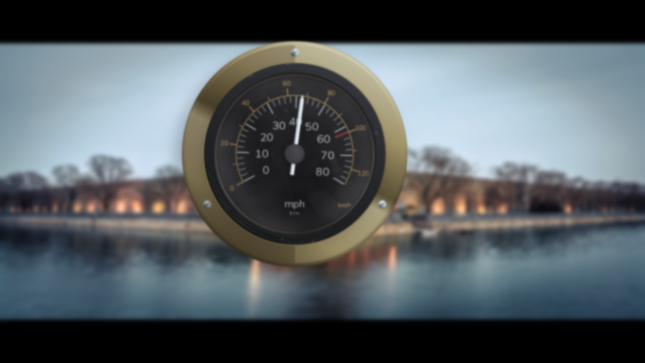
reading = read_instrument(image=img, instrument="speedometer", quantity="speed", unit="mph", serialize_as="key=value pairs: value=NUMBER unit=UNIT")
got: value=42 unit=mph
